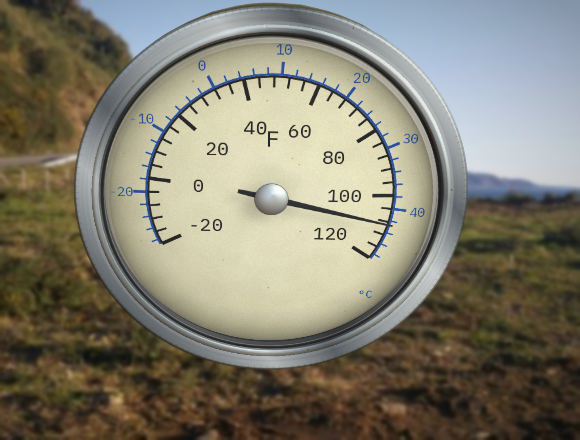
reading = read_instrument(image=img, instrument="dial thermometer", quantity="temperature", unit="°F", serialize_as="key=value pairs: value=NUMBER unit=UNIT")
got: value=108 unit=°F
